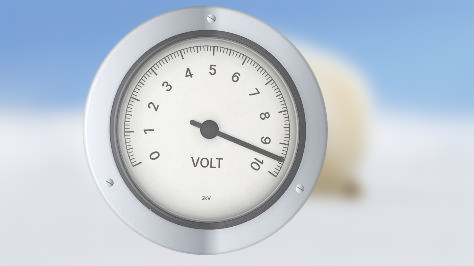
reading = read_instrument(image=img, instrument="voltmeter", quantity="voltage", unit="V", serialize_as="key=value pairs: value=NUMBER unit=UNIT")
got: value=9.5 unit=V
